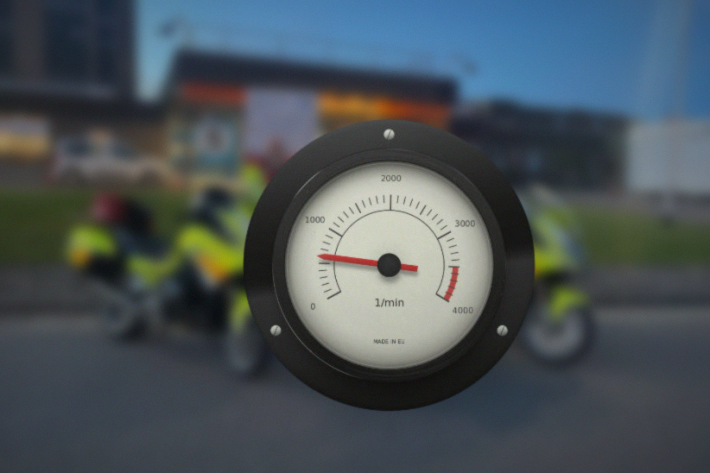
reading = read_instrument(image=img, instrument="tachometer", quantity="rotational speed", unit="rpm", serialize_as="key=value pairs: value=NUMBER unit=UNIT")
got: value=600 unit=rpm
